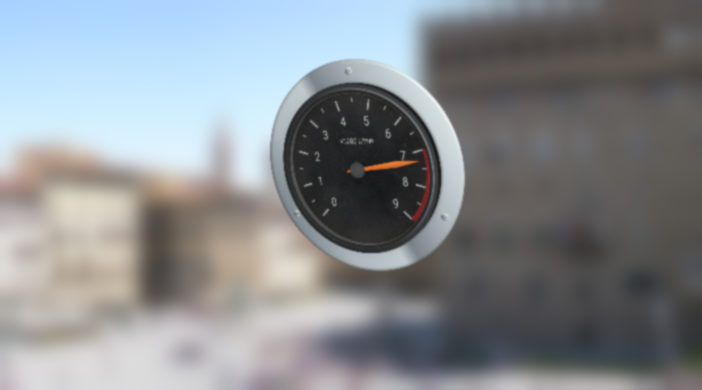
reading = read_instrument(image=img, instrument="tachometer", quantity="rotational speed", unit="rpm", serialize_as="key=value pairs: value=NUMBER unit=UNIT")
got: value=7250 unit=rpm
